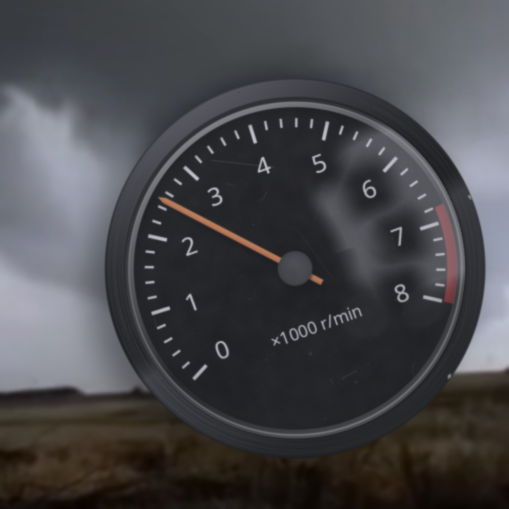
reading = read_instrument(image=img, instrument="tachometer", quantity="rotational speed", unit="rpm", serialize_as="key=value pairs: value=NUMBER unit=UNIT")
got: value=2500 unit=rpm
